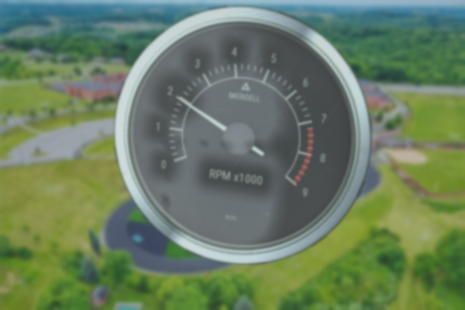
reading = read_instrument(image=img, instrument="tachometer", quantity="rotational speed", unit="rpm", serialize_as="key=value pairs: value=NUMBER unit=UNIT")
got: value=2000 unit=rpm
